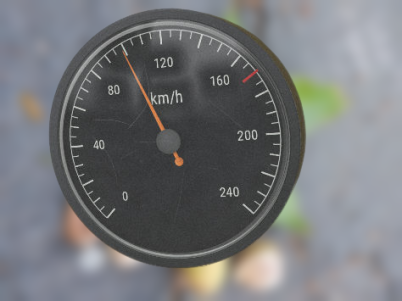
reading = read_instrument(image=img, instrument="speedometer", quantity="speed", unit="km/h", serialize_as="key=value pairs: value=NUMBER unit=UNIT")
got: value=100 unit=km/h
